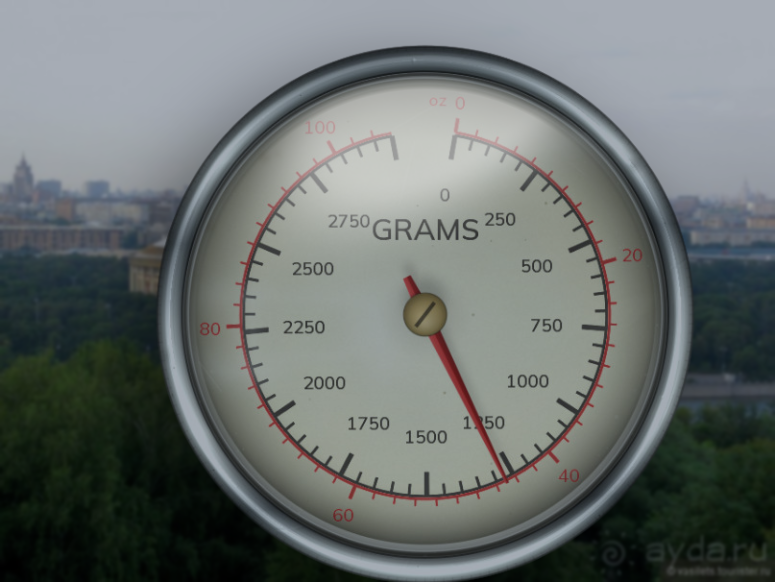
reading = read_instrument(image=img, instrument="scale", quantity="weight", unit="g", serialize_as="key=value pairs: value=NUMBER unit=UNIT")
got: value=1275 unit=g
